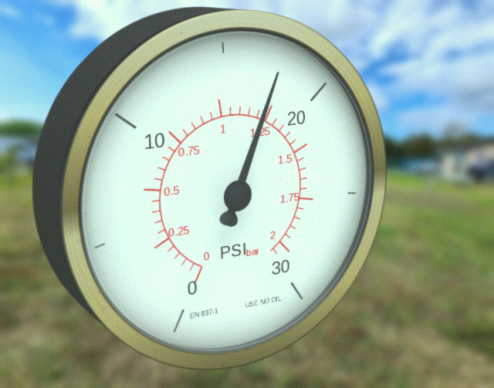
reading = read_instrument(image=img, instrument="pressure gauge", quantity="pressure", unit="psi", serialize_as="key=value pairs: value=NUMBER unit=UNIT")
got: value=17.5 unit=psi
